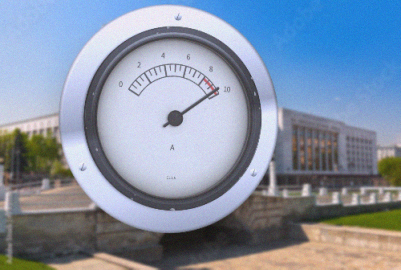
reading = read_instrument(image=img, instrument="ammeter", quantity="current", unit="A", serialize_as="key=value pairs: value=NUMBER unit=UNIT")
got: value=9.5 unit=A
